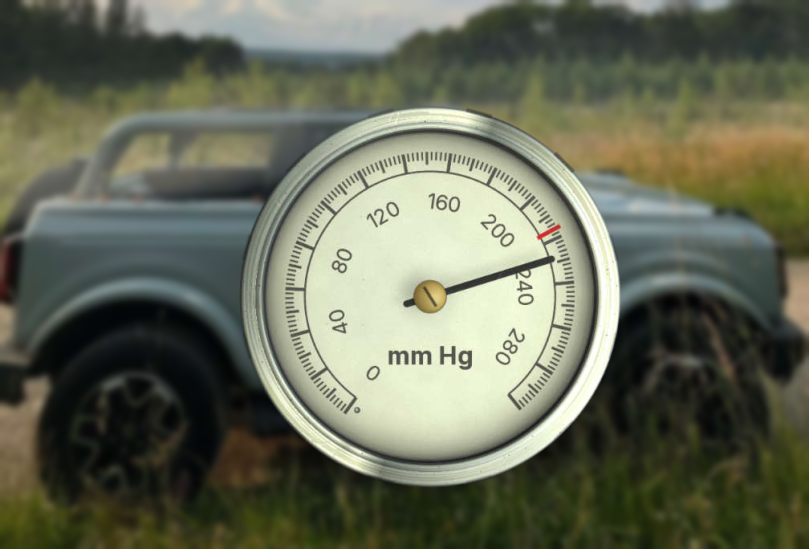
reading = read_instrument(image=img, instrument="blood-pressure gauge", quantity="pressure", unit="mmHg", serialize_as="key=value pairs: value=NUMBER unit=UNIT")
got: value=228 unit=mmHg
